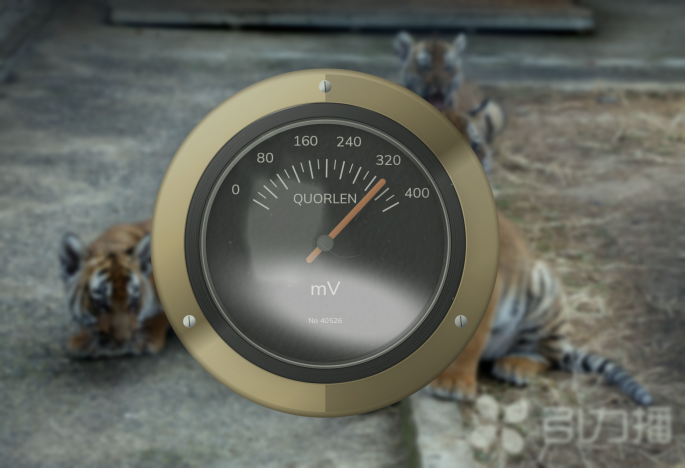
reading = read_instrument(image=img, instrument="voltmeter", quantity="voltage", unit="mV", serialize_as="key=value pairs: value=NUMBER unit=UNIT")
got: value=340 unit=mV
